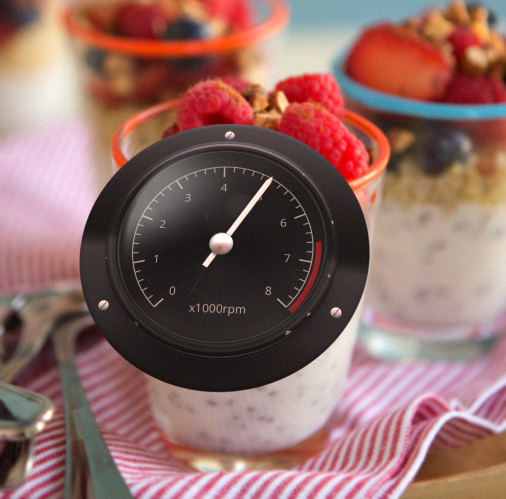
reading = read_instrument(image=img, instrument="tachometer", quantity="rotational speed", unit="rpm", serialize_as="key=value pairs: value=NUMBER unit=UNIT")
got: value=5000 unit=rpm
